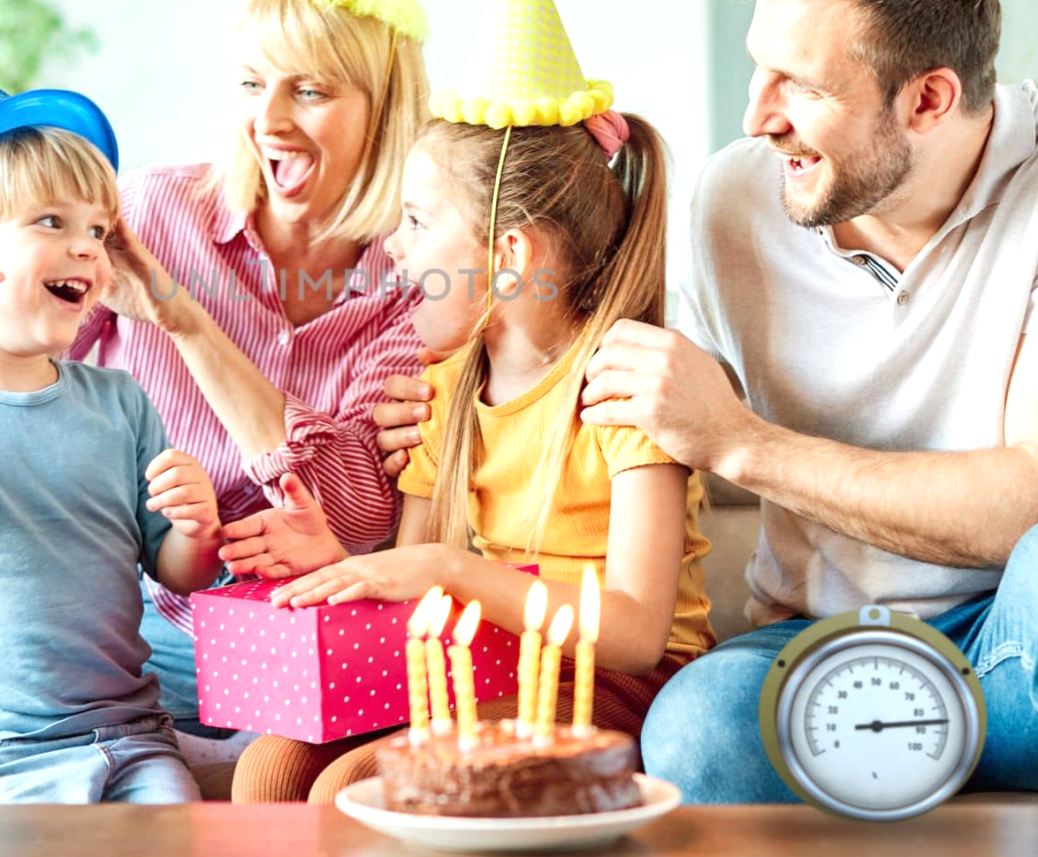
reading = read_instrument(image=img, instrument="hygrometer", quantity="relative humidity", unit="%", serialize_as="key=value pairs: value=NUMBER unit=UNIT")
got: value=85 unit=%
